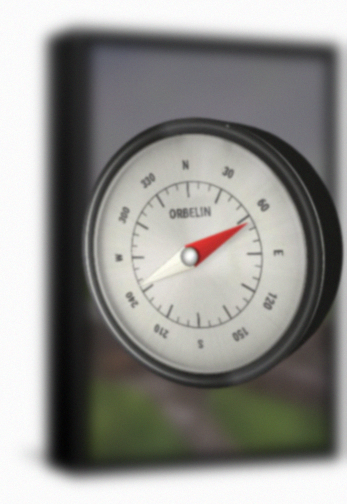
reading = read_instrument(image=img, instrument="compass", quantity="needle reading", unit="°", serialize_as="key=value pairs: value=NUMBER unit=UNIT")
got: value=65 unit=°
